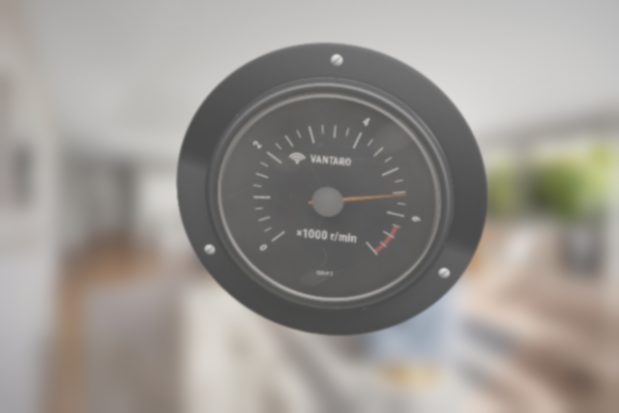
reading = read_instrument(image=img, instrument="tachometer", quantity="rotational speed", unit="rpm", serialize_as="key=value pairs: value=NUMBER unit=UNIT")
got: value=5500 unit=rpm
